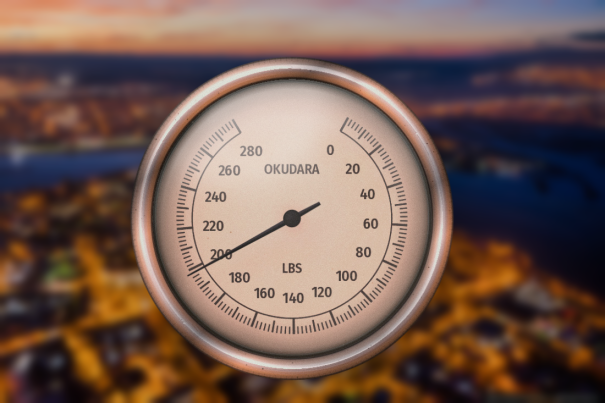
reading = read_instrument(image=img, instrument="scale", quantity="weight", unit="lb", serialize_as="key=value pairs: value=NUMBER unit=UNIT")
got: value=198 unit=lb
